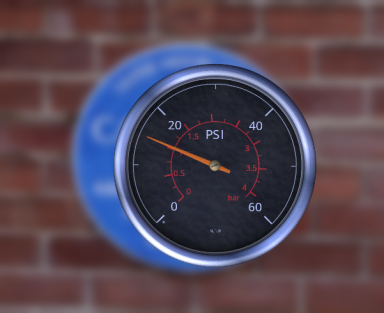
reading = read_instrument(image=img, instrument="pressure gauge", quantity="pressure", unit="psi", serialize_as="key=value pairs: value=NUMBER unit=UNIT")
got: value=15 unit=psi
